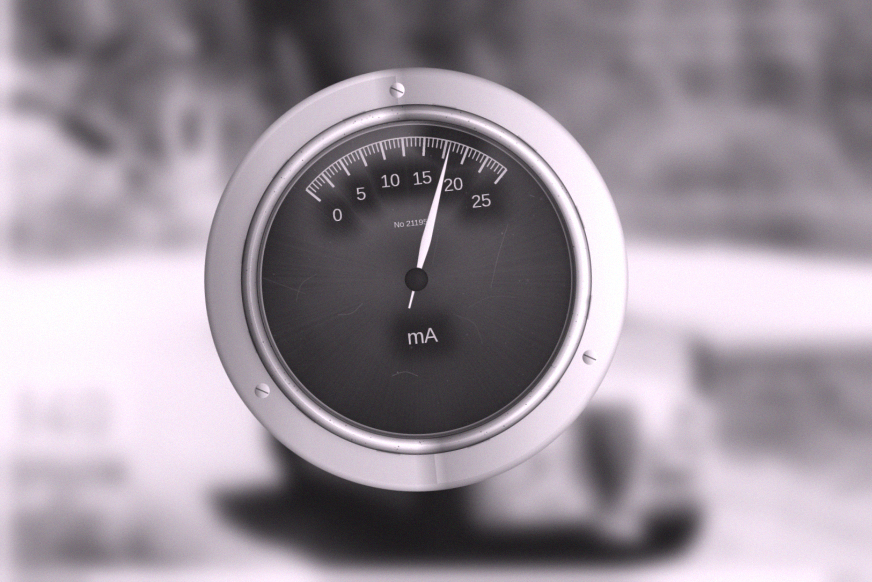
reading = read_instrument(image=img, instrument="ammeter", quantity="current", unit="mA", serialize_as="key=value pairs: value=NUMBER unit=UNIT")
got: value=18 unit=mA
